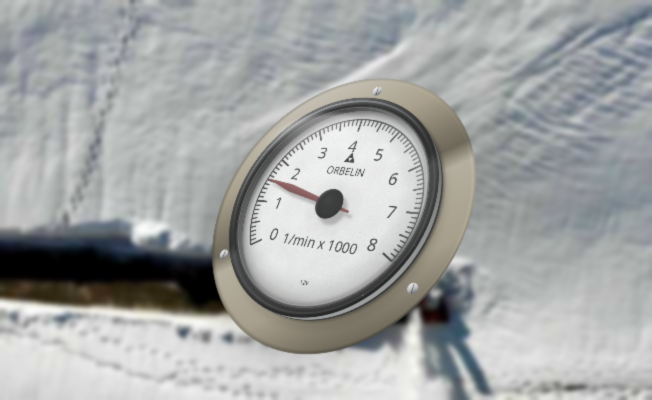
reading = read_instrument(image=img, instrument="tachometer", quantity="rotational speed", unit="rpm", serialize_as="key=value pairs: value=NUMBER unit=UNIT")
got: value=1500 unit=rpm
